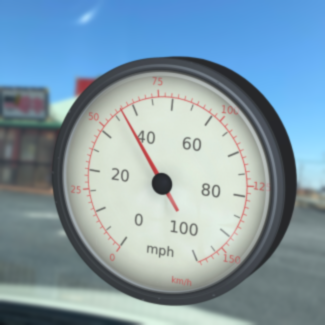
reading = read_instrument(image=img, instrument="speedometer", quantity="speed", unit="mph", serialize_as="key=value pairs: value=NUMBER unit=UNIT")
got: value=37.5 unit=mph
